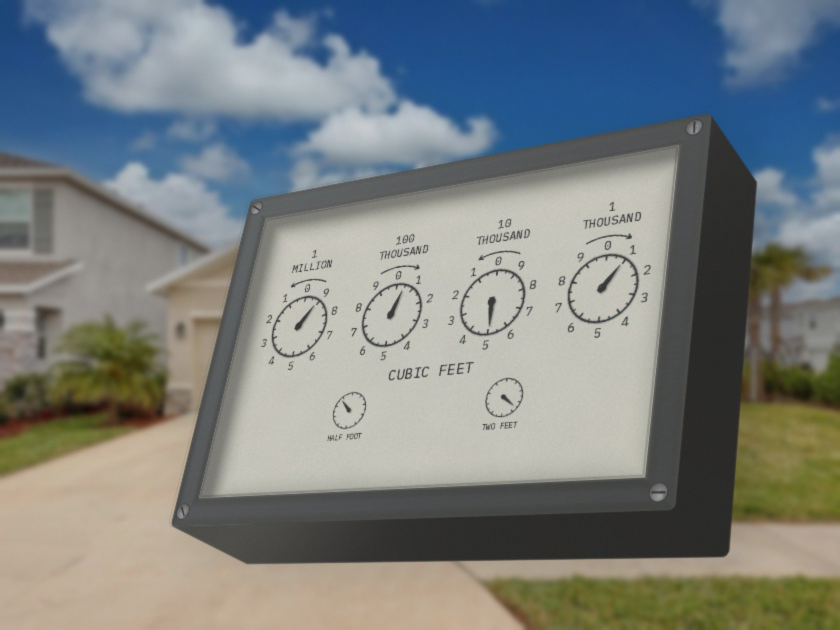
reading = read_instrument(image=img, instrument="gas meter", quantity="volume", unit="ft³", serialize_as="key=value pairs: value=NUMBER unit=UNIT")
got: value=905100 unit=ft³
